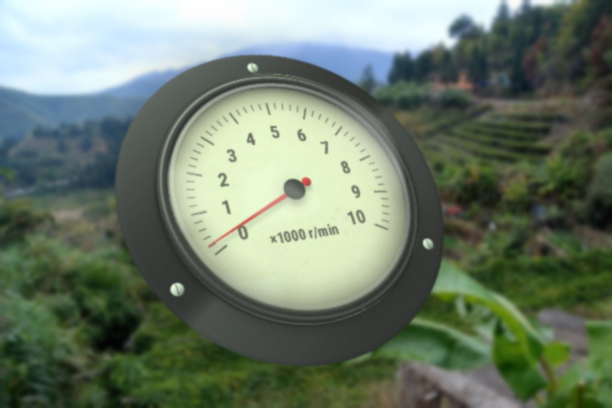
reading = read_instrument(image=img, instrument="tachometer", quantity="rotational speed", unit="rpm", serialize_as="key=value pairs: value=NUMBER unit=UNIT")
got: value=200 unit=rpm
